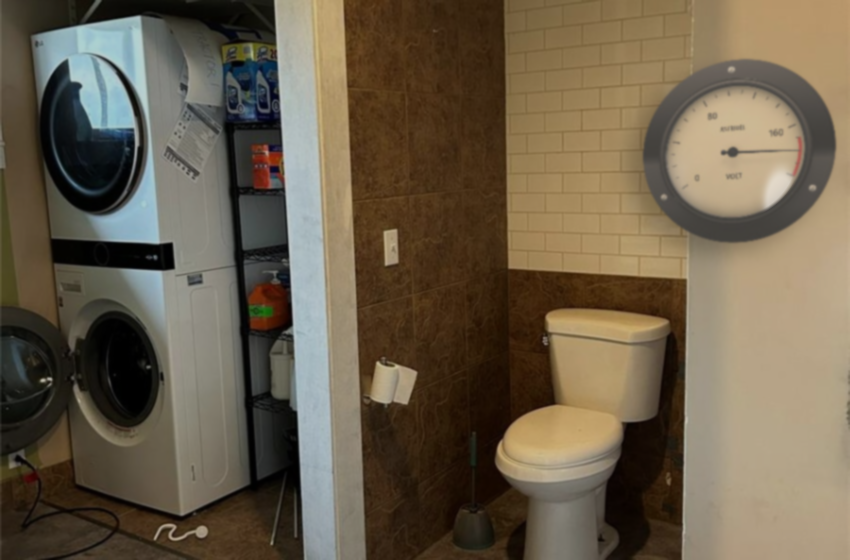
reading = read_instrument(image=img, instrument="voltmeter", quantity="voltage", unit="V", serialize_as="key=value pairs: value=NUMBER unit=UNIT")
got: value=180 unit=V
